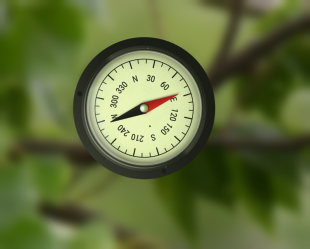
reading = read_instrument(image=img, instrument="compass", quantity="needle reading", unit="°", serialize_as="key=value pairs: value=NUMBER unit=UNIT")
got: value=85 unit=°
